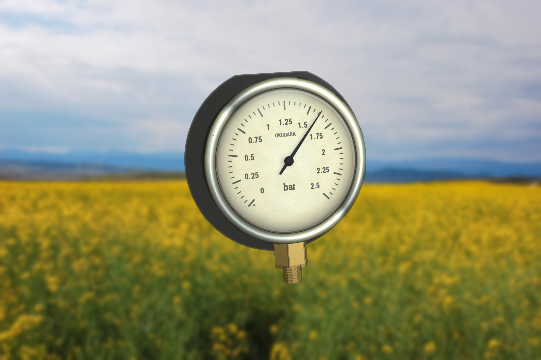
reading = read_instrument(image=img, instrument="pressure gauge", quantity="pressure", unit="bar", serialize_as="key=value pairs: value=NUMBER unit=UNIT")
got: value=1.6 unit=bar
